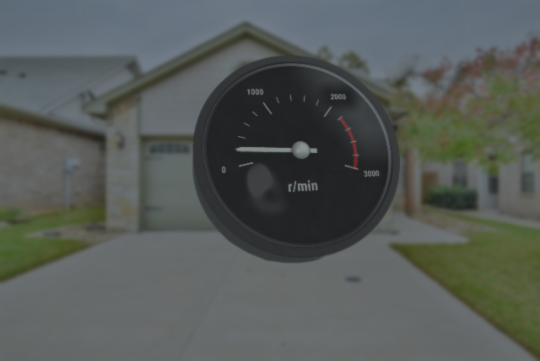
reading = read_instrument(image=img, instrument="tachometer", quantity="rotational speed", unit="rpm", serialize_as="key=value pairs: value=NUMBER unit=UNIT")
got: value=200 unit=rpm
